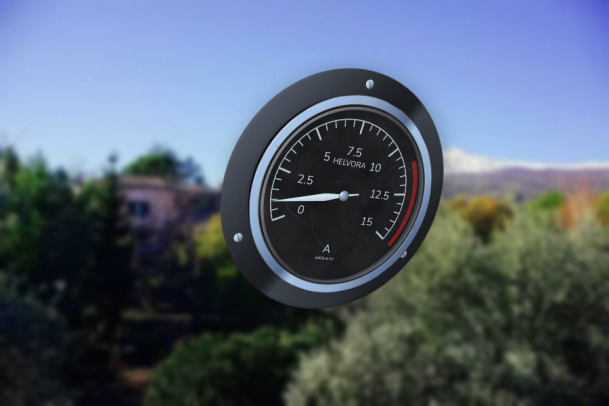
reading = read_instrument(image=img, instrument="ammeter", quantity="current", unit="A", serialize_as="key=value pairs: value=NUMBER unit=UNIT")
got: value=1 unit=A
